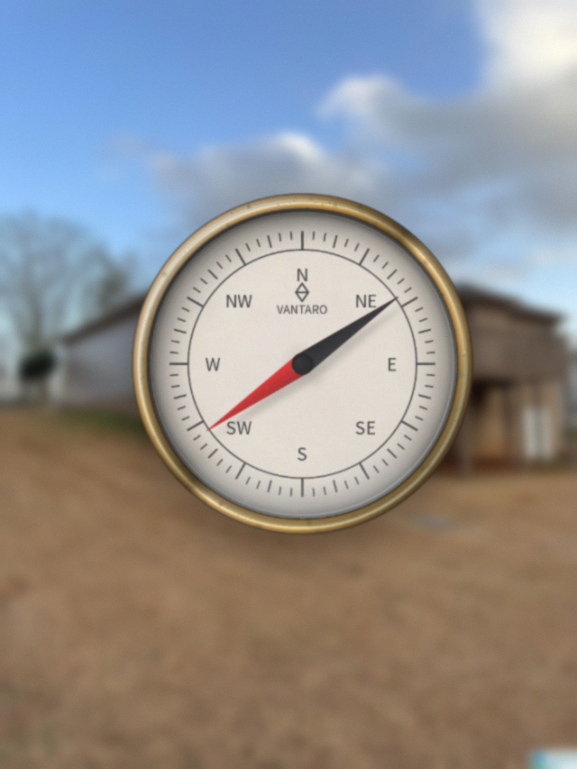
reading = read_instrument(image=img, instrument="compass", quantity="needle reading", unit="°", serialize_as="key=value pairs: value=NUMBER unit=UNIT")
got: value=235 unit=°
